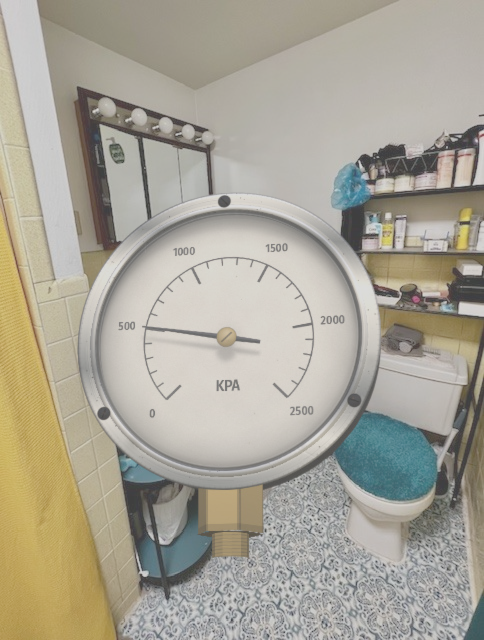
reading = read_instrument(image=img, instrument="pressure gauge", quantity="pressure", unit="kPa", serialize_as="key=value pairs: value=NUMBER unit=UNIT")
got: value=500 unit=kPa
